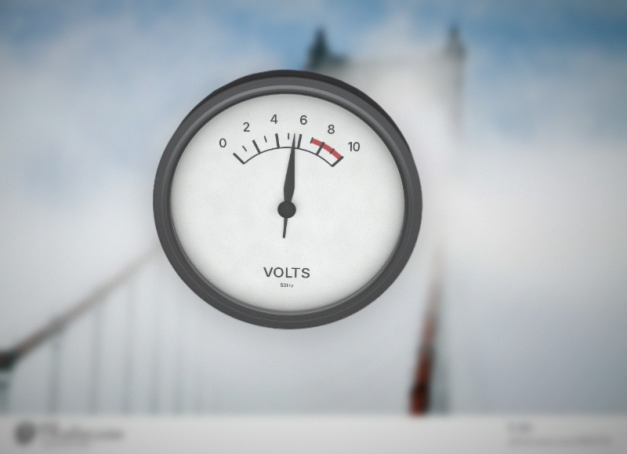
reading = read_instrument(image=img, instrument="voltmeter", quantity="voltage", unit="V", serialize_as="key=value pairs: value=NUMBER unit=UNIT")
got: value=5.5 unit=V
